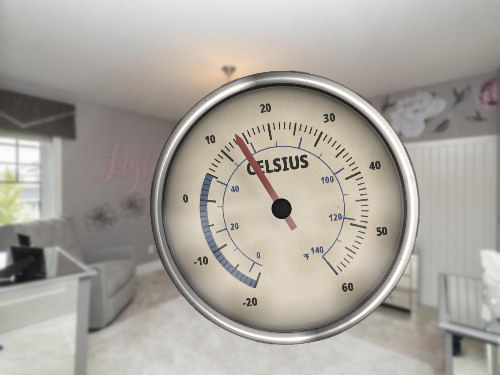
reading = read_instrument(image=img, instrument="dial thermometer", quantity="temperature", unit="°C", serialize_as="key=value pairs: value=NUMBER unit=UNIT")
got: value=14 unit=°C
